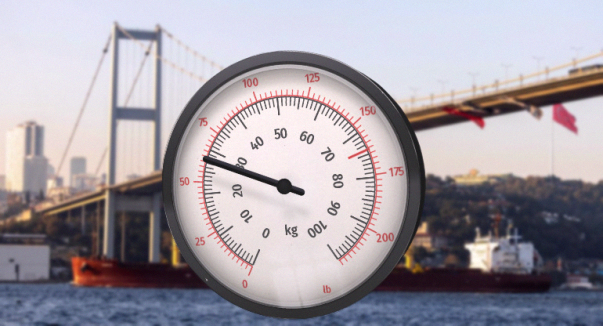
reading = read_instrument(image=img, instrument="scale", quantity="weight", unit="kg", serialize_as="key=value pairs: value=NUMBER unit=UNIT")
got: value=28 unit=kg
